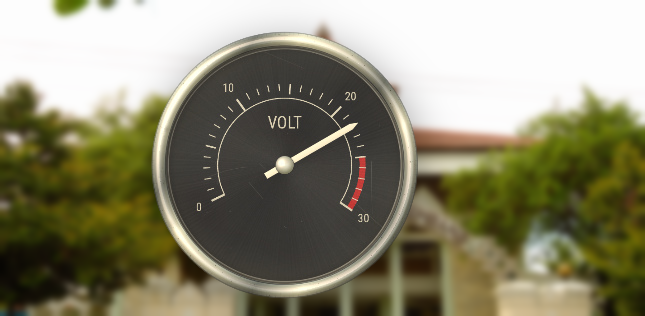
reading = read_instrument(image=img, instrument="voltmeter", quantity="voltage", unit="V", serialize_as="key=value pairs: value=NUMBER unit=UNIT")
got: value=22 unit=V
